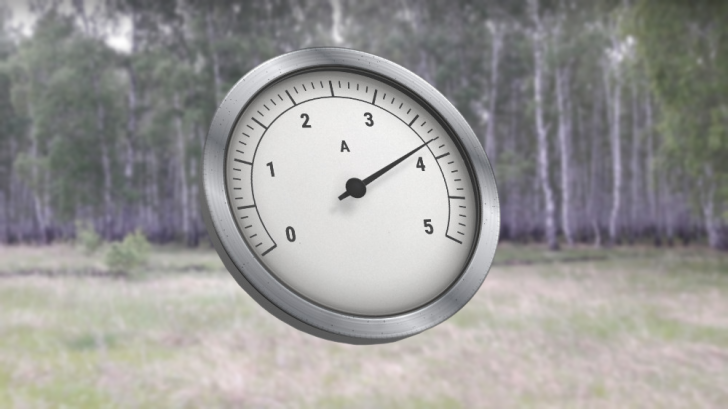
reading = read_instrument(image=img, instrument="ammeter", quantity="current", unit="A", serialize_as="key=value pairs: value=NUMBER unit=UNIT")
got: value=3.8 unit=A
